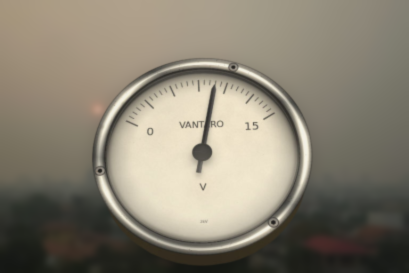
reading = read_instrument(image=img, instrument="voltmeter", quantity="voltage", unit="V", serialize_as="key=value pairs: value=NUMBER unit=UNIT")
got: value=9 unit=V
